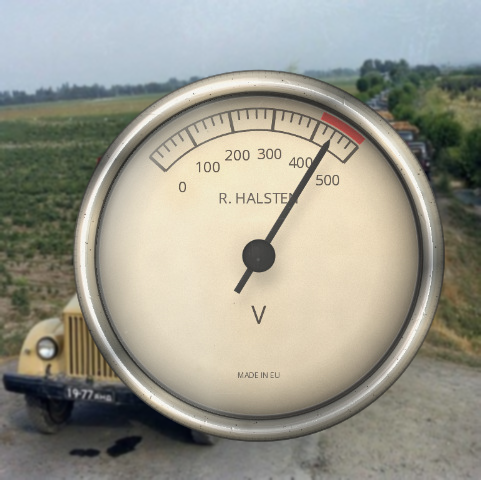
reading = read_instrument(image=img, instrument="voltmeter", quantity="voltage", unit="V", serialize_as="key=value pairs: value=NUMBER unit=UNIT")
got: value=440 unit=V
